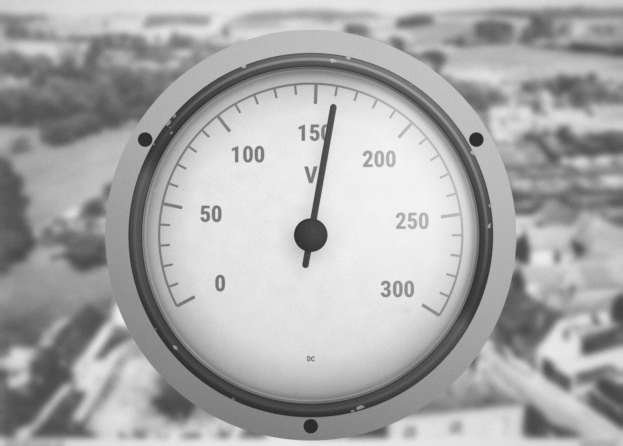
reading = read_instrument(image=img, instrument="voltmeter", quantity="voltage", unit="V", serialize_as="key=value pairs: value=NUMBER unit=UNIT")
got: value=160 unit=V
